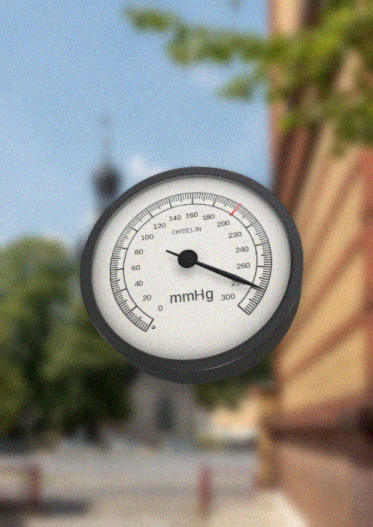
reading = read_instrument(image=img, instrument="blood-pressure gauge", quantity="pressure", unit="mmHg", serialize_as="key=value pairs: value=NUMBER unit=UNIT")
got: value=280 unit=mmHg
